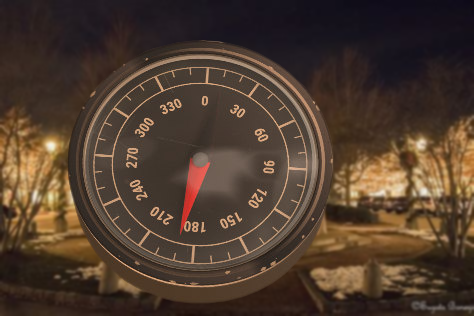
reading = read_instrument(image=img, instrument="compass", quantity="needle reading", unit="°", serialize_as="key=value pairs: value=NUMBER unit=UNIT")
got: value=190 unit=°
